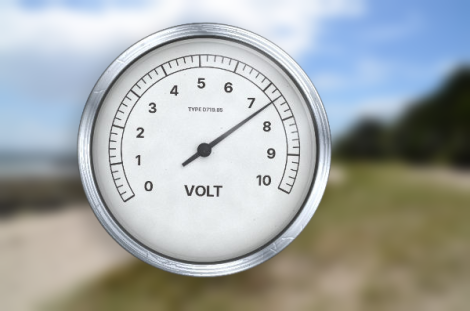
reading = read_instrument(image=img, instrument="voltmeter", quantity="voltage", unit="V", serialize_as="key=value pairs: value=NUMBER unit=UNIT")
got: value=7.4 unit=V
